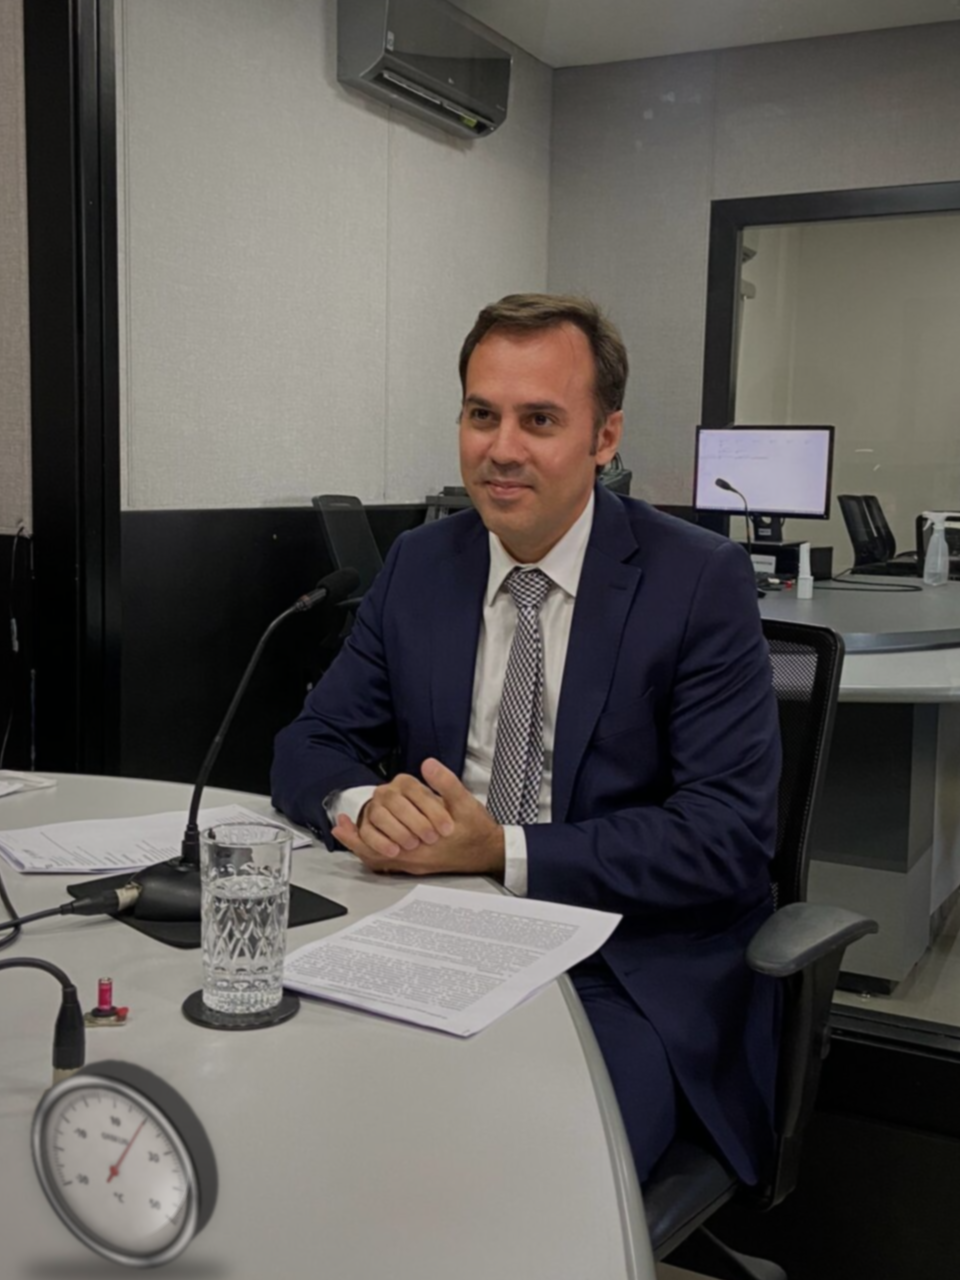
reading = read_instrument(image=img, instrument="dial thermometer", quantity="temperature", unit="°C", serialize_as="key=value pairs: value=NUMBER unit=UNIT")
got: value=20 unit=°C
